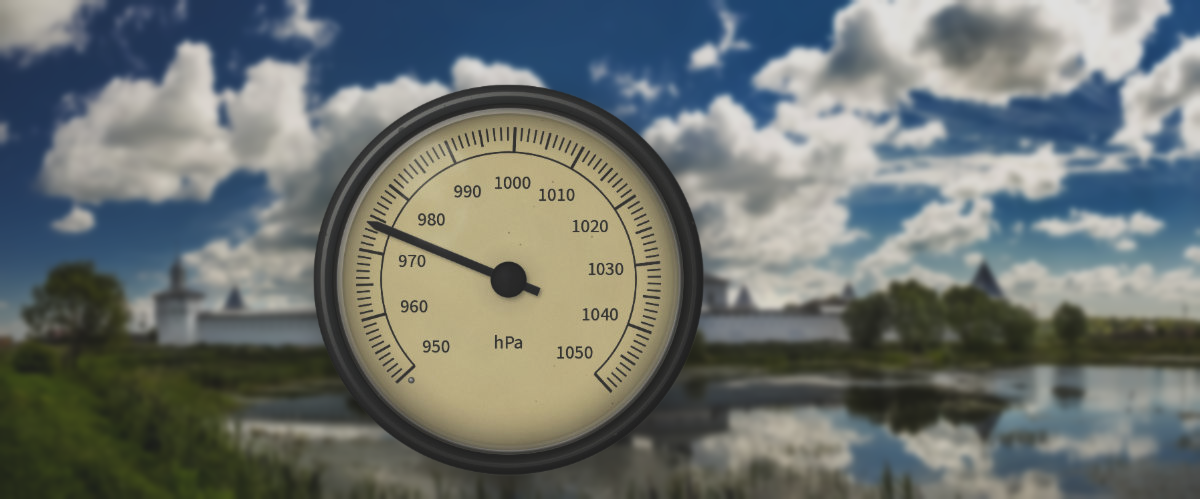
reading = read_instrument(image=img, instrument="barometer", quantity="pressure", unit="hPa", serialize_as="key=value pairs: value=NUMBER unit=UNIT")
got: value=974 unit=hPa
